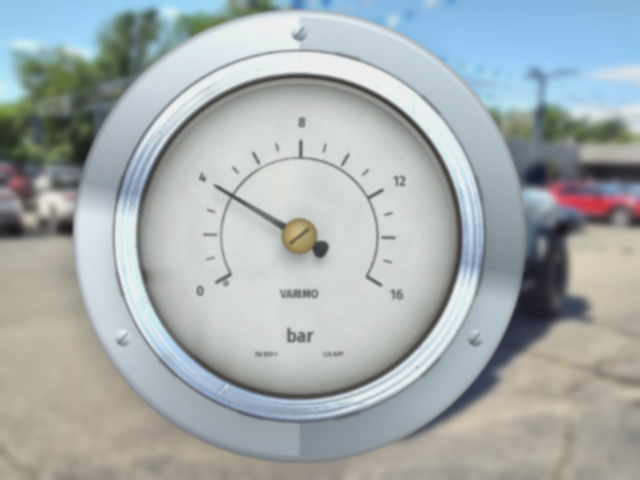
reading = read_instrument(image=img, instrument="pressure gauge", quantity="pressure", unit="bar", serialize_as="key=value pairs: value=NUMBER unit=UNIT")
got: value=4 unit=bar
